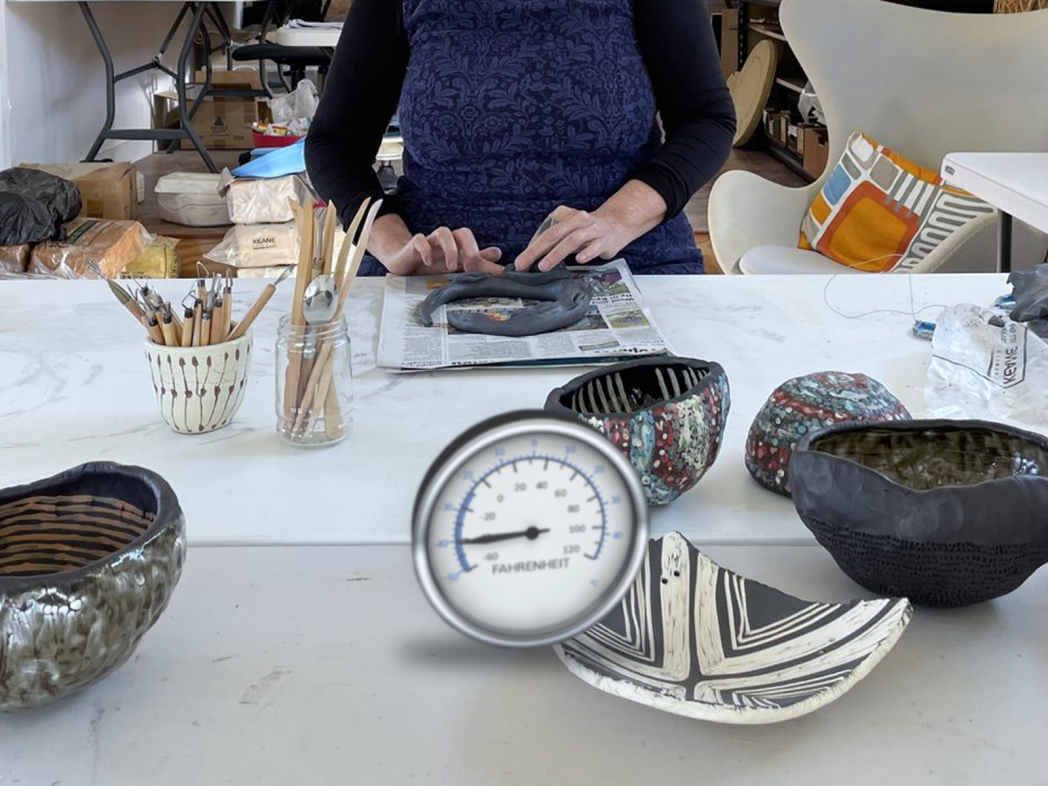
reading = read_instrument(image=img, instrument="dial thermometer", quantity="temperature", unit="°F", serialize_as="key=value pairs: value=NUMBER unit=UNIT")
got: value=-40 unit=°F
